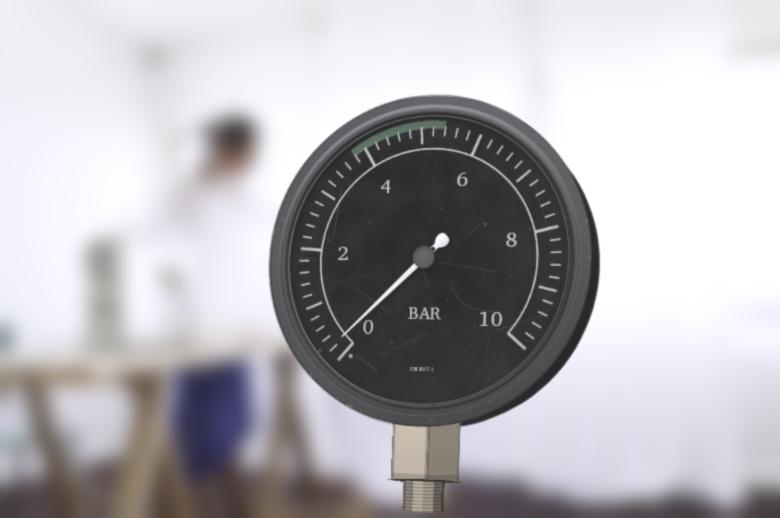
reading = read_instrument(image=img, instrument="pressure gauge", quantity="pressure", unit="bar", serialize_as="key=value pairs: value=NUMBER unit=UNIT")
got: value=0.2 unit=bar
